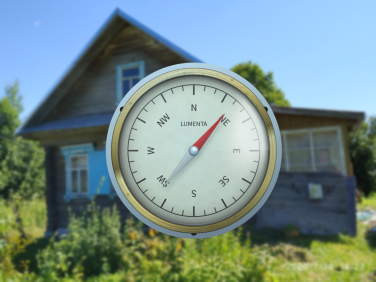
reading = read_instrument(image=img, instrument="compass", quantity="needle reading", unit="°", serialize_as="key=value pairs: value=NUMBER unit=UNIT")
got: value=40 unit=°
